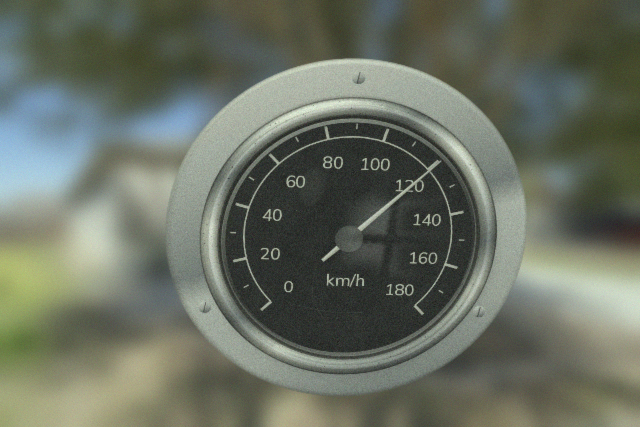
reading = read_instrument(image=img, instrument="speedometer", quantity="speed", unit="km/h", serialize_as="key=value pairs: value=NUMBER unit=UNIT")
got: value=120 unit=km/h
